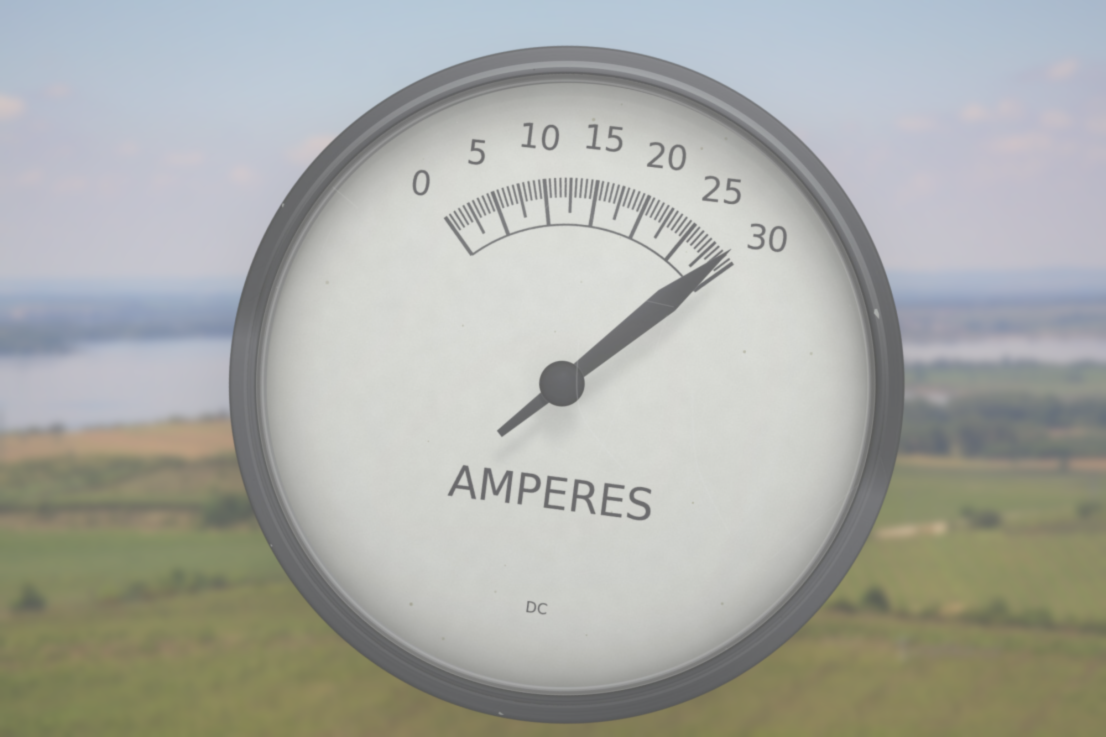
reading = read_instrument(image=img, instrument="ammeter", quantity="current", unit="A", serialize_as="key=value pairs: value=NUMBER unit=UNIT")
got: value=29 unit=A
